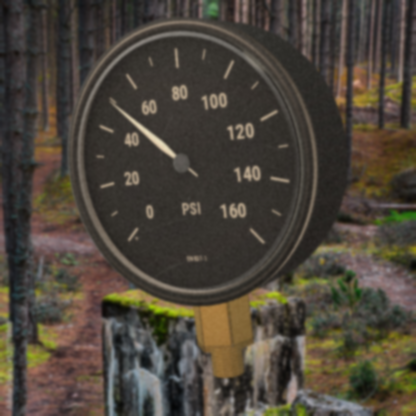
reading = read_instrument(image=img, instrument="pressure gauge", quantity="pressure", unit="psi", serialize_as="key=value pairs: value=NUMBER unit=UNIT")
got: value=50 unit=psi
